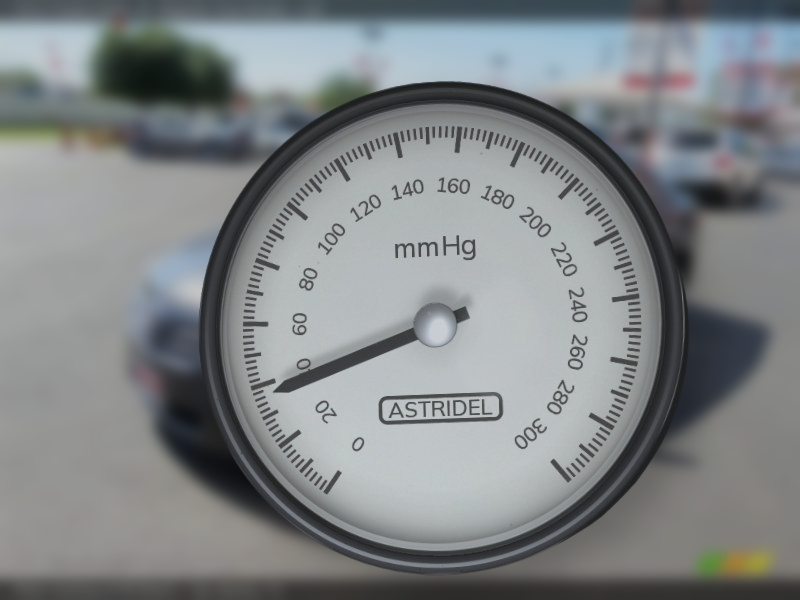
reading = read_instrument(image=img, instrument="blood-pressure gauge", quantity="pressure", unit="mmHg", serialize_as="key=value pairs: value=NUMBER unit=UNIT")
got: value=36 unit=mmHg
